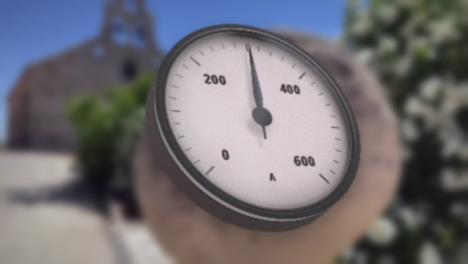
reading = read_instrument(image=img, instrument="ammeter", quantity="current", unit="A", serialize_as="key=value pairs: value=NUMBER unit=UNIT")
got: value=300 unit=A
